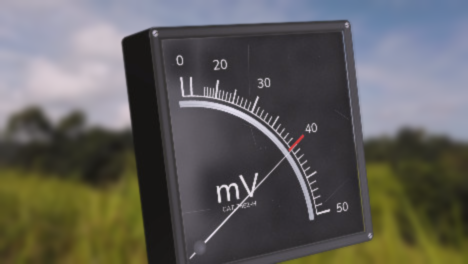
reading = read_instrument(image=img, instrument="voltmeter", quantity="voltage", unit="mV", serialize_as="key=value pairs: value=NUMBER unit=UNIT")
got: value=40 unit=mV
